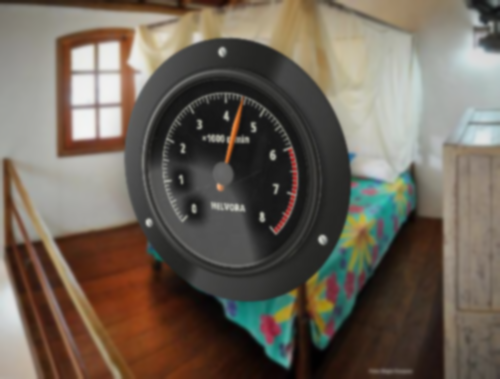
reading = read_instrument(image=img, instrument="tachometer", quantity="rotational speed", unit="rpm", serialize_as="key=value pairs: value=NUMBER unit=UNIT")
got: value=4500 unit=rpm
